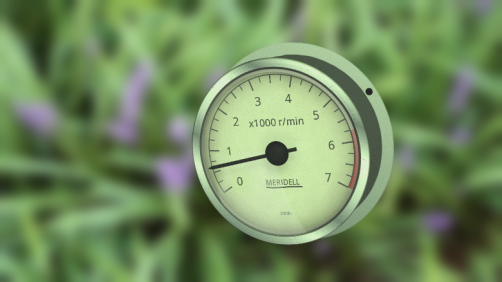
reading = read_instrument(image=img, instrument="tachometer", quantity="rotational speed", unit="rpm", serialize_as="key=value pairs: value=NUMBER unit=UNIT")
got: value=625 unit=rpm
